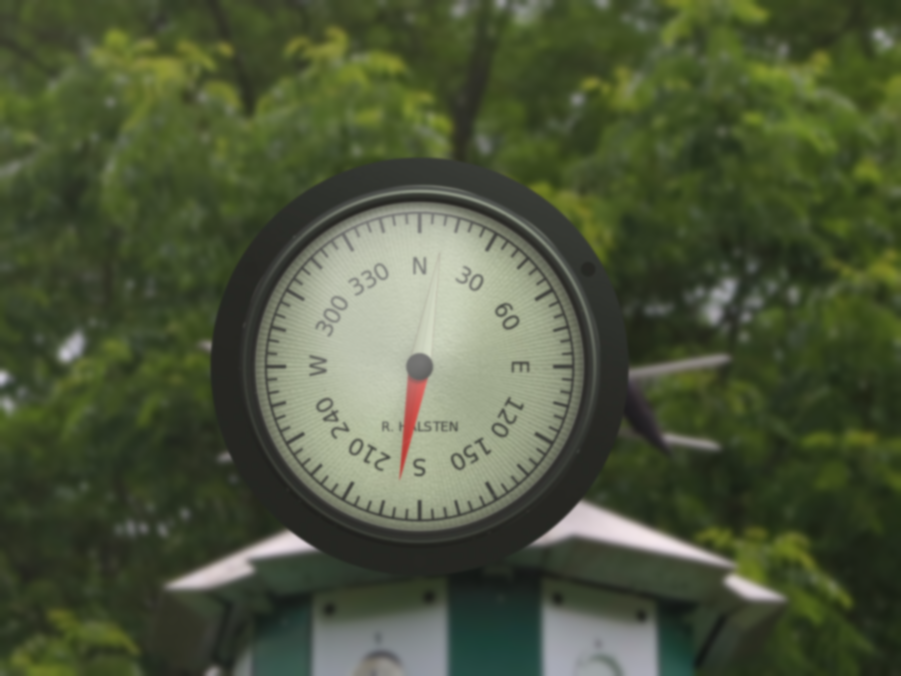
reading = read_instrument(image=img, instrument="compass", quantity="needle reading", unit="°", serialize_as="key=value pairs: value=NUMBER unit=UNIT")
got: value=190 unit=°
